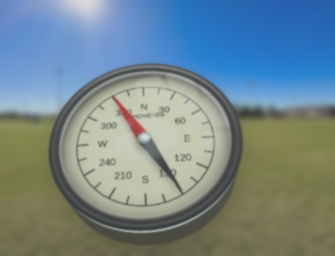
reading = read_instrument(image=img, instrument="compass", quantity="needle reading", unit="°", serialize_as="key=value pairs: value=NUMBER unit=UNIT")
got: value=330 unit=°
